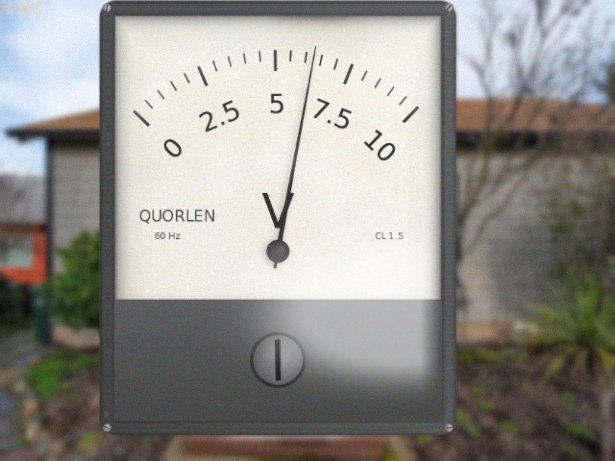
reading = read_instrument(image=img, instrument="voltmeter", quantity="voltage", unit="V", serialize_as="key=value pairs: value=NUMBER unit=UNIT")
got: value=6.25 unit=V
